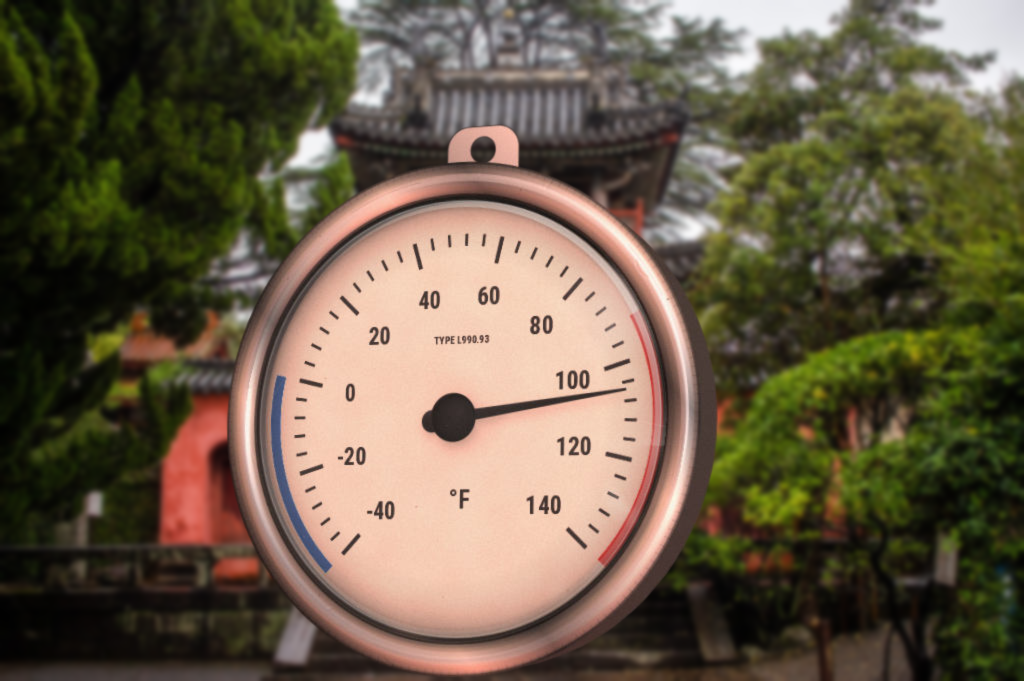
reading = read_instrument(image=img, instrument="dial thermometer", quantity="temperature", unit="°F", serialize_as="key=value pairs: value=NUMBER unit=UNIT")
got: value=106 unit=°F
